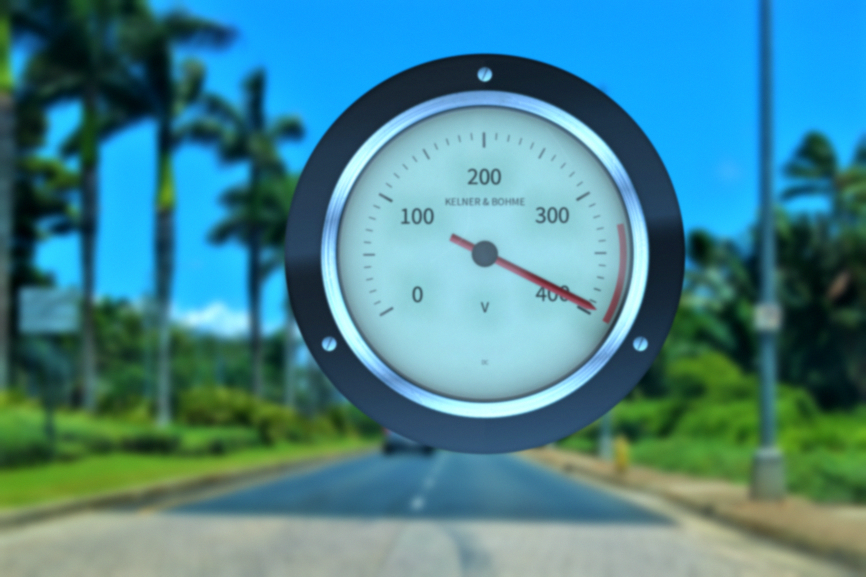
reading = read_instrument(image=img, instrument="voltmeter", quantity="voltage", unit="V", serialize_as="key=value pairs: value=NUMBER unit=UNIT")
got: value=395 unit=V
